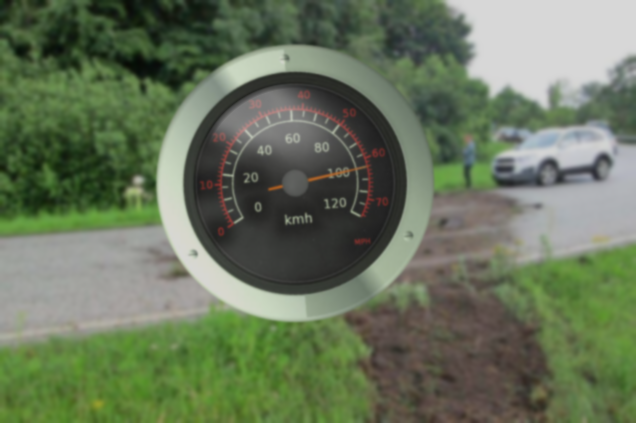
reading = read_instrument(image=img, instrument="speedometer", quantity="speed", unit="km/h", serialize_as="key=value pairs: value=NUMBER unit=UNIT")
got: value=100 unit=km/h
